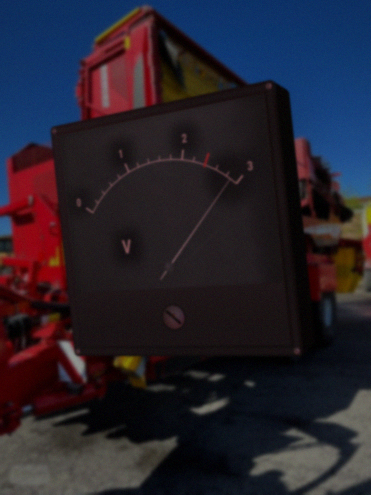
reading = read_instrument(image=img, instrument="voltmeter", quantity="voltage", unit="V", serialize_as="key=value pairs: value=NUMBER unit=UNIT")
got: value=2.9 unit=V
